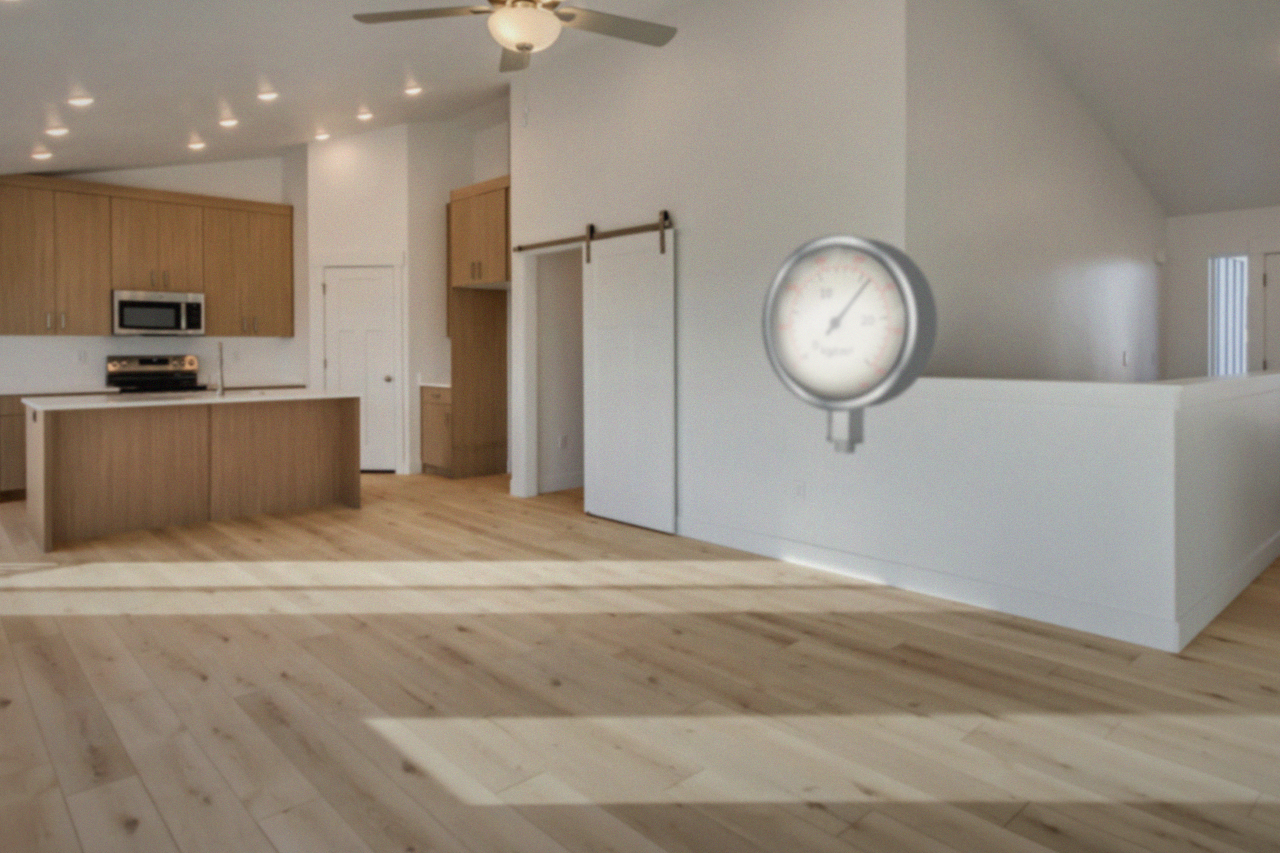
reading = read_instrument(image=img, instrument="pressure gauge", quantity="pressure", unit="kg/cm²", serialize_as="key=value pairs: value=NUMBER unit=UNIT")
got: value=16 unit=kg/cm²
